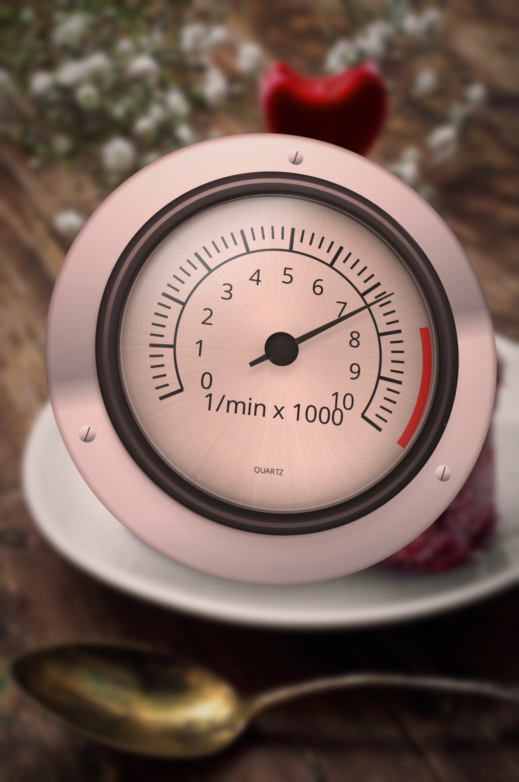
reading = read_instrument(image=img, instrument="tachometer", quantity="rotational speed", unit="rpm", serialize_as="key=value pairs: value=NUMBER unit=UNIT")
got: value=7300 unit=rpm
